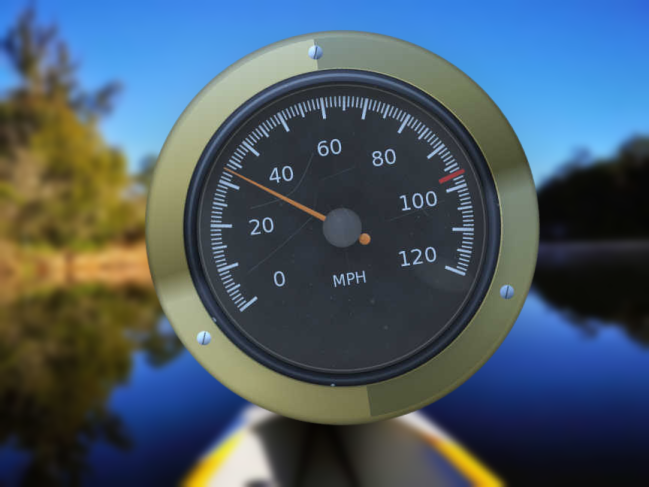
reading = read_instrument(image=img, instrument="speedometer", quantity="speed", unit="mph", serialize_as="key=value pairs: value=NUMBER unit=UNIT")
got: value=33 unit=mph
